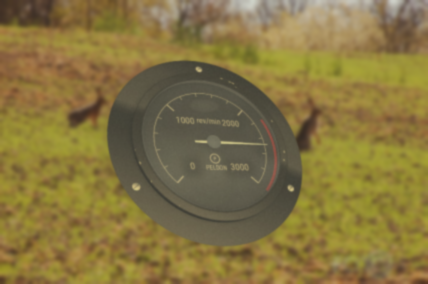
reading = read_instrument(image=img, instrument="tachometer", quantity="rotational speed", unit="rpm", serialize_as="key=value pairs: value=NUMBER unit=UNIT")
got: value=2500 unit=rpm
